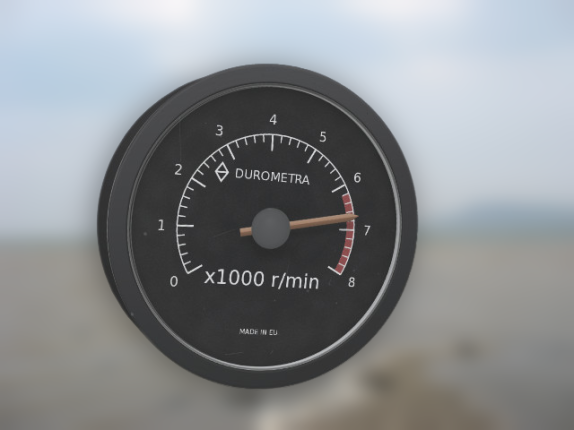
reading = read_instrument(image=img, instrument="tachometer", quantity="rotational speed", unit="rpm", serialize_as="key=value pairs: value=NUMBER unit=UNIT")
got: value=6700 unit=rpm
